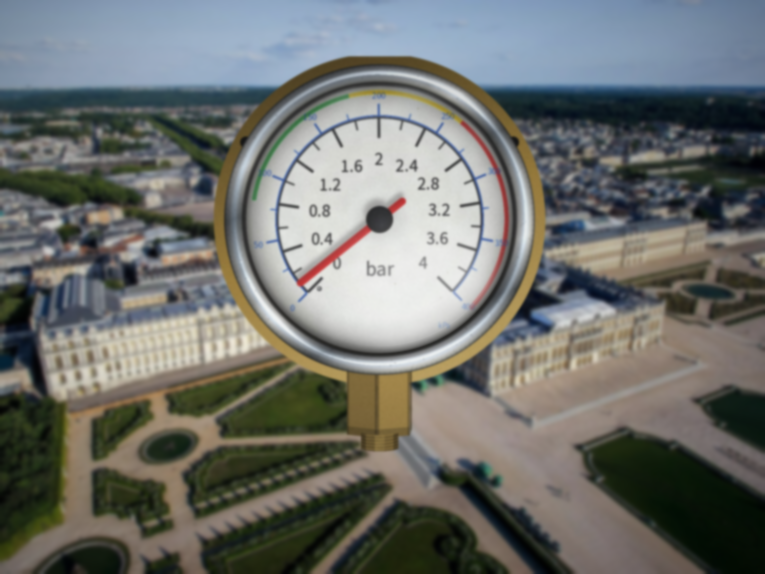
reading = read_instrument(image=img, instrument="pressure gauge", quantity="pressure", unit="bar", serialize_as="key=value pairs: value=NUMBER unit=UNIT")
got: value=0.1 unit=bar
